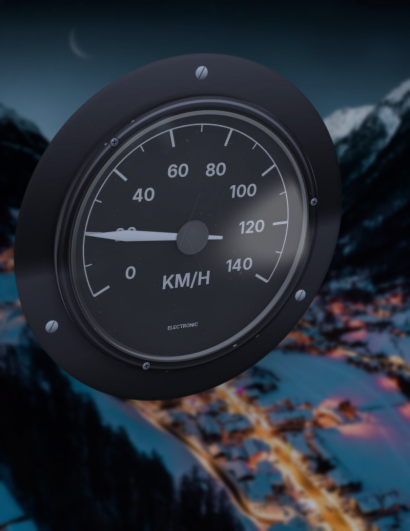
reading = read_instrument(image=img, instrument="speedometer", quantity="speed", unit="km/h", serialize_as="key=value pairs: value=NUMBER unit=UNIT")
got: value=20 unit=km/h
